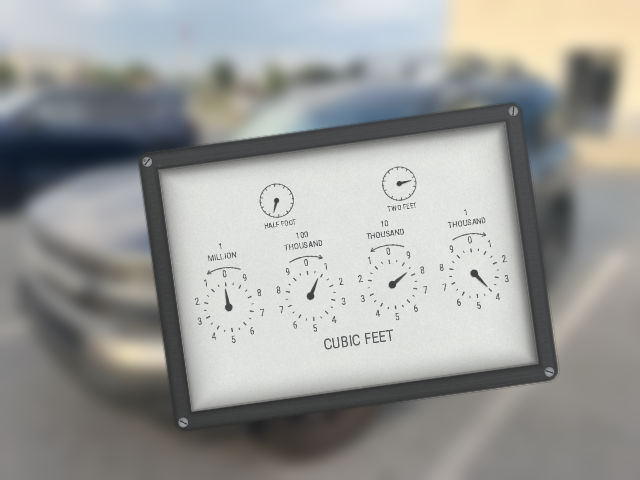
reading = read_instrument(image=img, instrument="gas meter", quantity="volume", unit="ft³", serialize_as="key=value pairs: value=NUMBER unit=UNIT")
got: value=8400 unit=ft³
